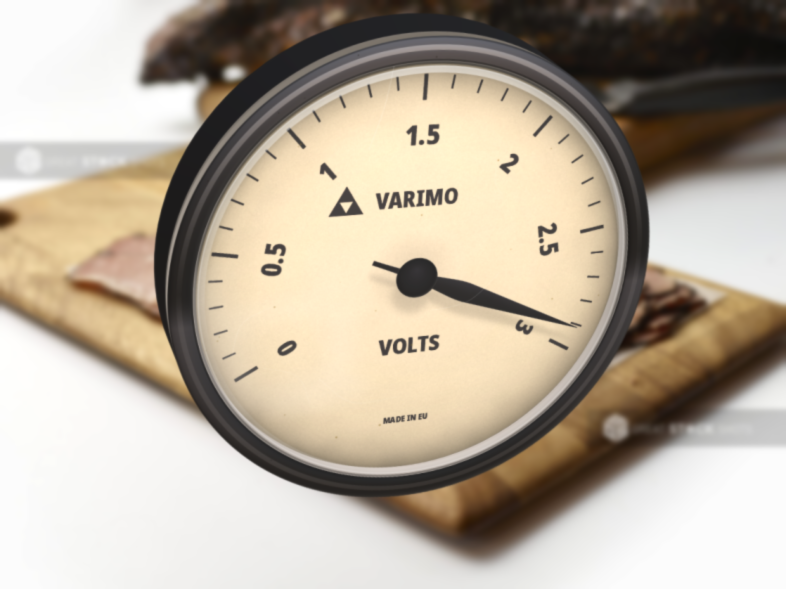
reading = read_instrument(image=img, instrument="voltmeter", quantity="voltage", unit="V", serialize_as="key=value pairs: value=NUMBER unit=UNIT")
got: value=2.9 unit=V
